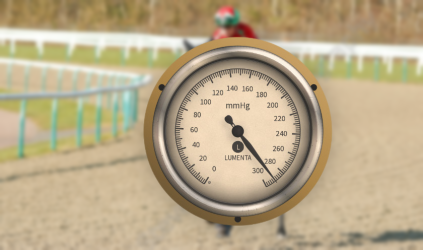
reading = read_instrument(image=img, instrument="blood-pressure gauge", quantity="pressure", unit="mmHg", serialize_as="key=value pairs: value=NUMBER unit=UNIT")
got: value=290 unit=mmHg
